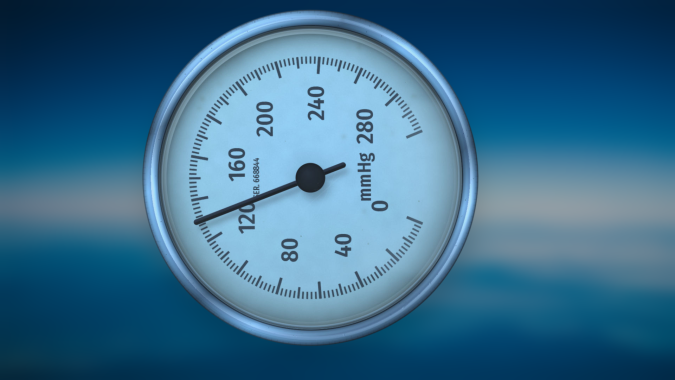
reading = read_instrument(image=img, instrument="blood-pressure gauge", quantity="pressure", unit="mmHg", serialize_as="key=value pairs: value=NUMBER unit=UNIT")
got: value=130 unit=mmHg
